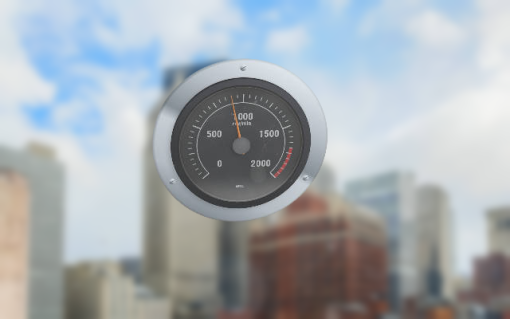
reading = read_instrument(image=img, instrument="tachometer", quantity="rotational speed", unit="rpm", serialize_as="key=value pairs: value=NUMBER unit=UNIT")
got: value=900 unit=rpm
